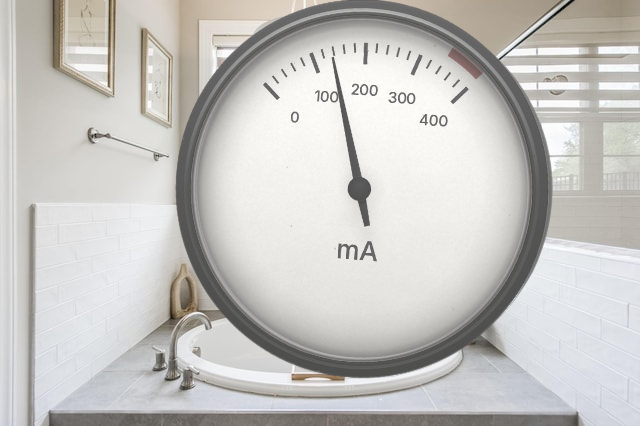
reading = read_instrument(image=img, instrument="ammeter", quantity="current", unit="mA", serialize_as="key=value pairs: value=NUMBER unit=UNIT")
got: value=140 unit=mA
